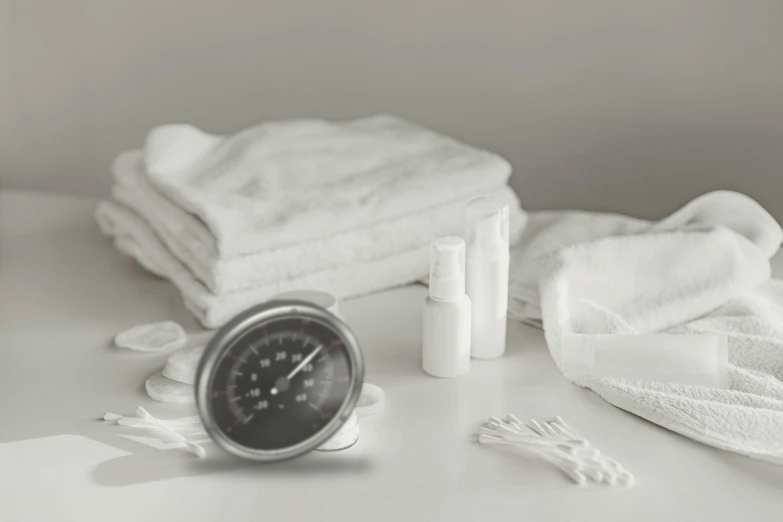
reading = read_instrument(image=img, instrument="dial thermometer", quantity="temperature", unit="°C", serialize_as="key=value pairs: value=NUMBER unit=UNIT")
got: value=35 unit=°C
